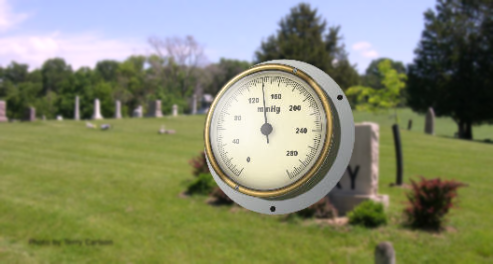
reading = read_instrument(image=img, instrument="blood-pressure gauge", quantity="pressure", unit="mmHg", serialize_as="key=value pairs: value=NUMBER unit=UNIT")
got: value=140 unit=mmHg
